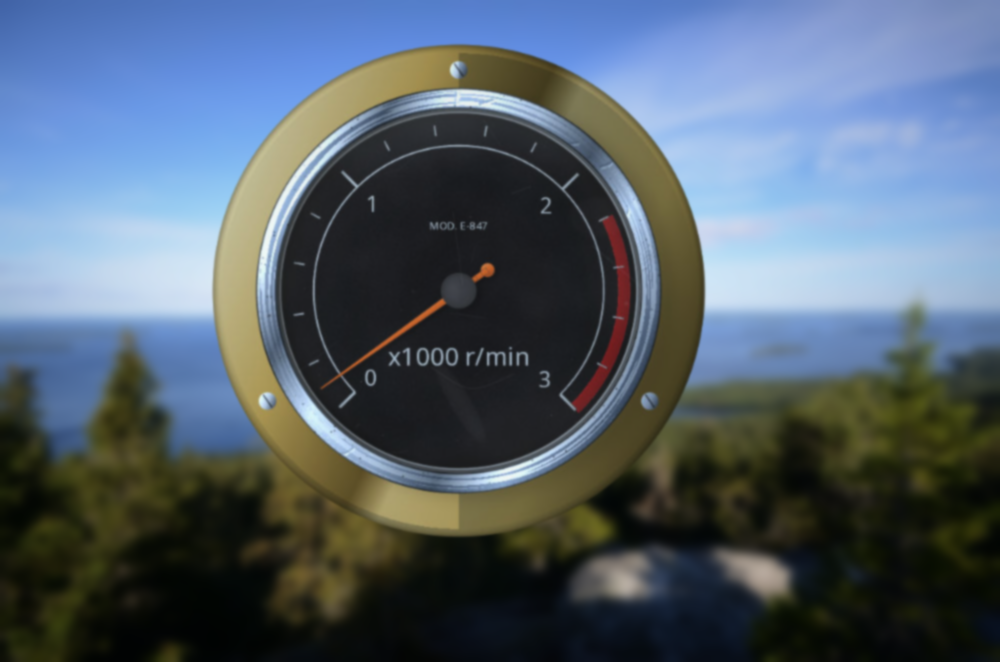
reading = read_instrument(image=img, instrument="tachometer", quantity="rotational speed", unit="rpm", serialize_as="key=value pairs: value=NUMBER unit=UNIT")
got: value=100 unit=rpm
